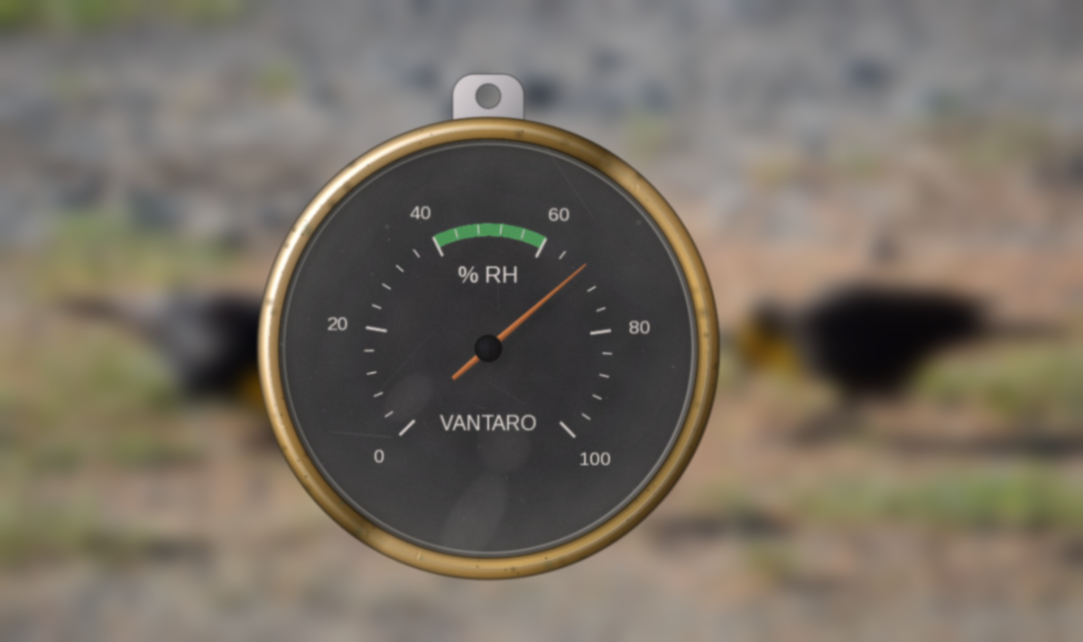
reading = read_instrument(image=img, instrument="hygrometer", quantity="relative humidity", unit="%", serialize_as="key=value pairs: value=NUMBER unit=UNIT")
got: value=68 unit=%
